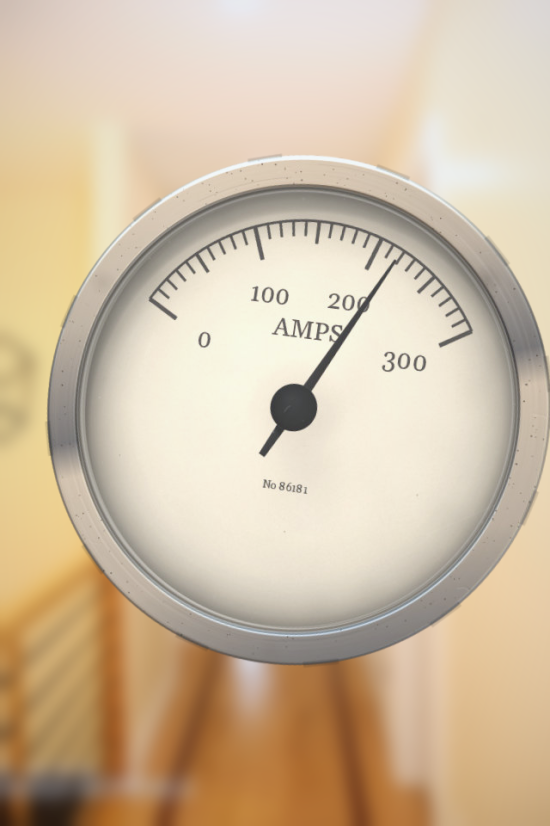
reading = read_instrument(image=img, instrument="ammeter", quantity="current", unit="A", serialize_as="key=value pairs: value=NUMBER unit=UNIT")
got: value=220 unit=A
